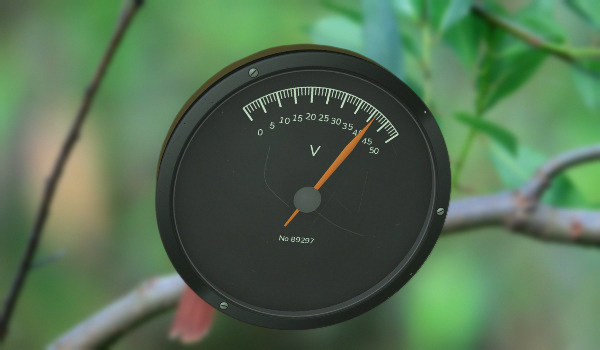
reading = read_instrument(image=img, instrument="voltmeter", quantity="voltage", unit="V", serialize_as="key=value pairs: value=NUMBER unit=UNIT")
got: value=40 unit=V
